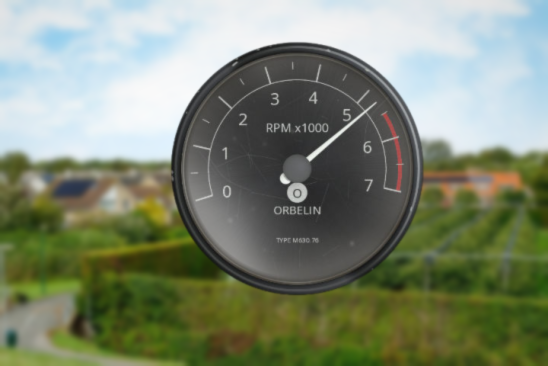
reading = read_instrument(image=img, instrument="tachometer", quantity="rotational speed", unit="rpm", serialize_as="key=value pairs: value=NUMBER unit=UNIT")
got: value=5250 unit=rpm
